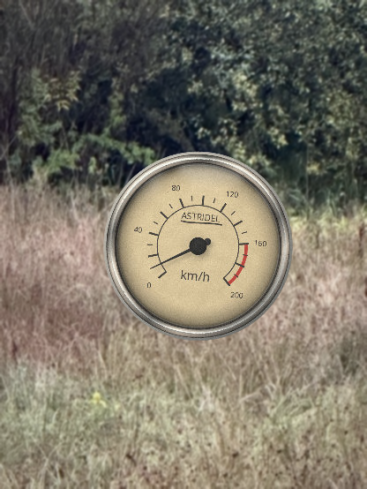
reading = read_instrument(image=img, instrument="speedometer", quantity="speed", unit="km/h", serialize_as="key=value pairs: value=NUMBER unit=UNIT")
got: value=10 unit=km/h
